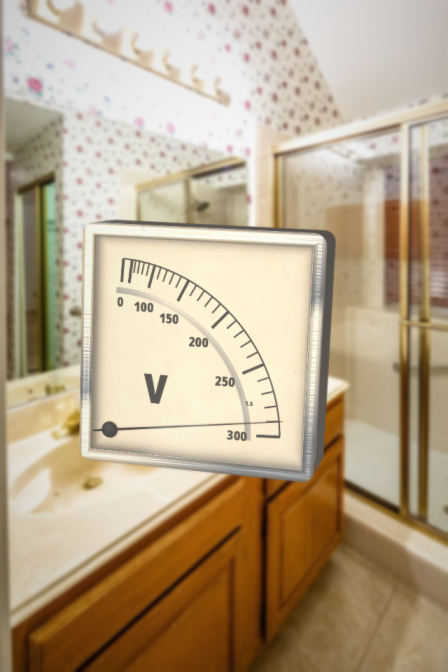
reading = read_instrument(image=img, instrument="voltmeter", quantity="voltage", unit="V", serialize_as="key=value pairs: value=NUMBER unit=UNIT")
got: value=290 unit=V
